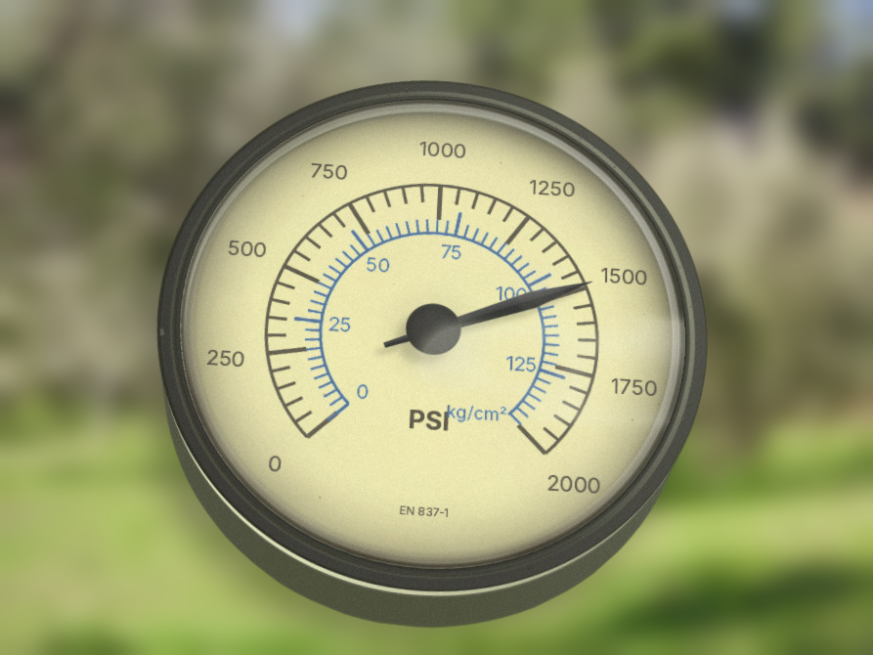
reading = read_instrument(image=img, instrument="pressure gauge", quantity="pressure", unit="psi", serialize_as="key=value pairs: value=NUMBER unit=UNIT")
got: value=1500 unit=psi
